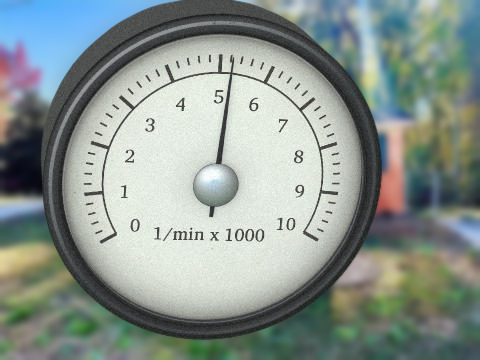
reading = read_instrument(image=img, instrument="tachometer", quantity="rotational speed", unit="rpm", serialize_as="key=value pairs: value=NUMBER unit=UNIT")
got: value=5200 unit=rpm
